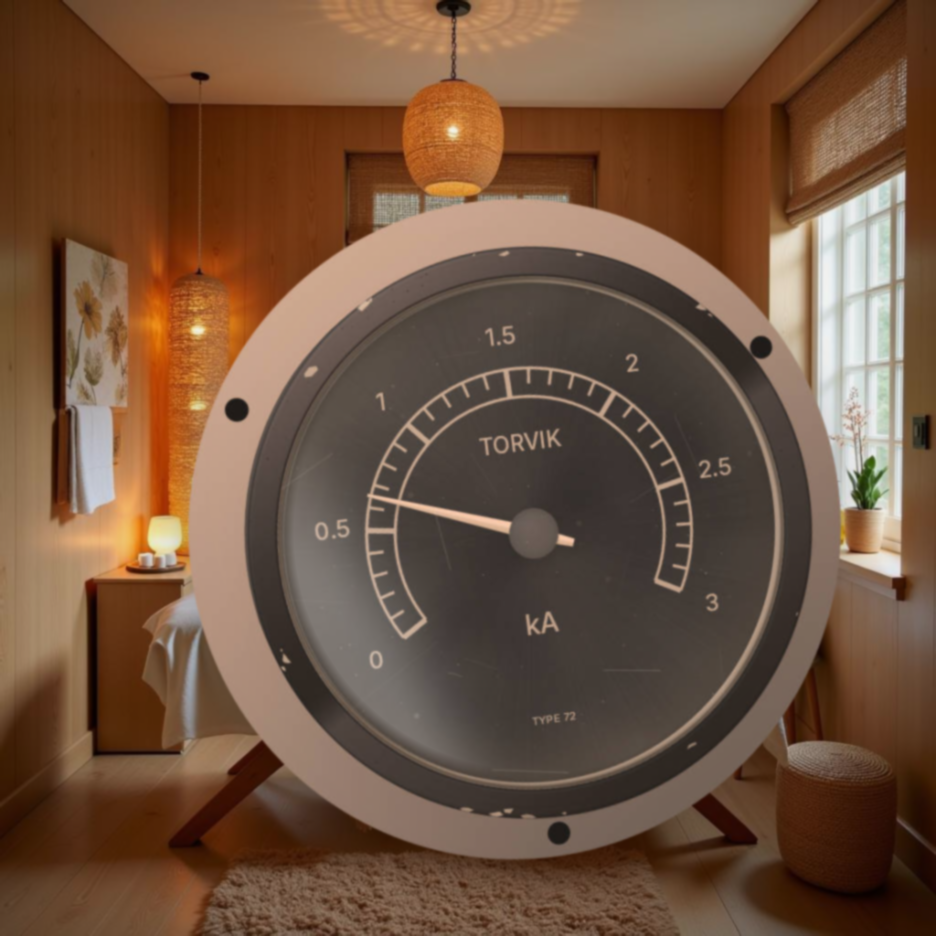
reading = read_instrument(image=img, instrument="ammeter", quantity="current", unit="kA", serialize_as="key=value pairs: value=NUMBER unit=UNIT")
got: value=0.65 unit=kA
